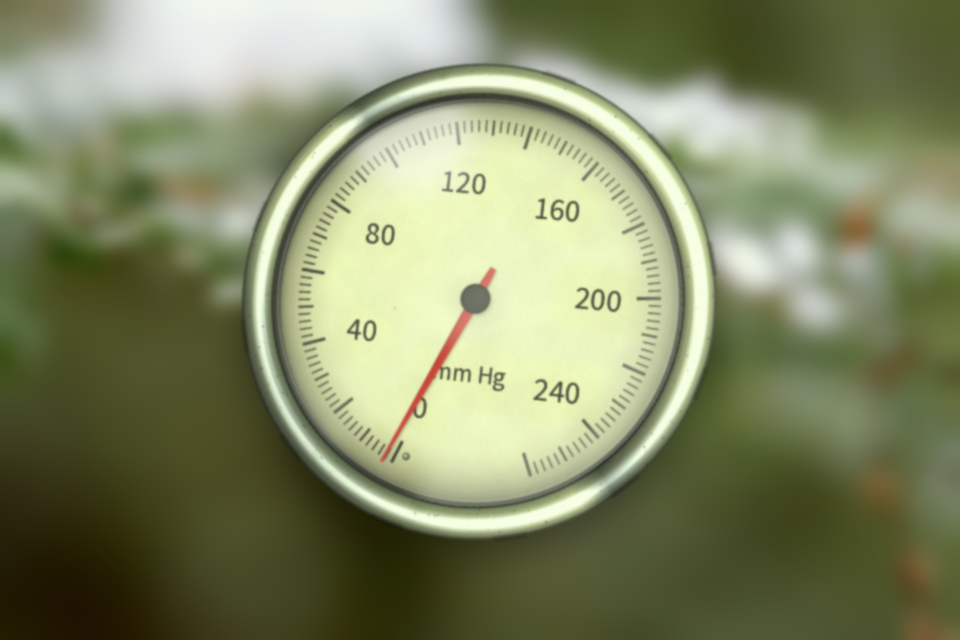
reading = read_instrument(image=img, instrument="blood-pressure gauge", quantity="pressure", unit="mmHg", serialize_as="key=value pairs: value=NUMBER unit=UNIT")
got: value=2 unit=mmHg
